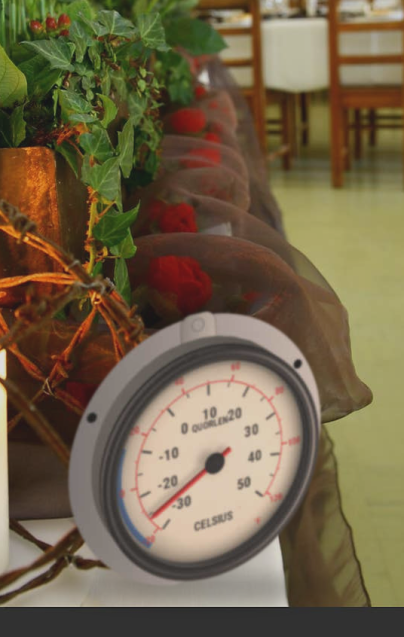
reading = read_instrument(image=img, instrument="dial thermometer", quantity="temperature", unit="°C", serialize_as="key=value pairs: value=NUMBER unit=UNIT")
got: value=-25 unit=°C
